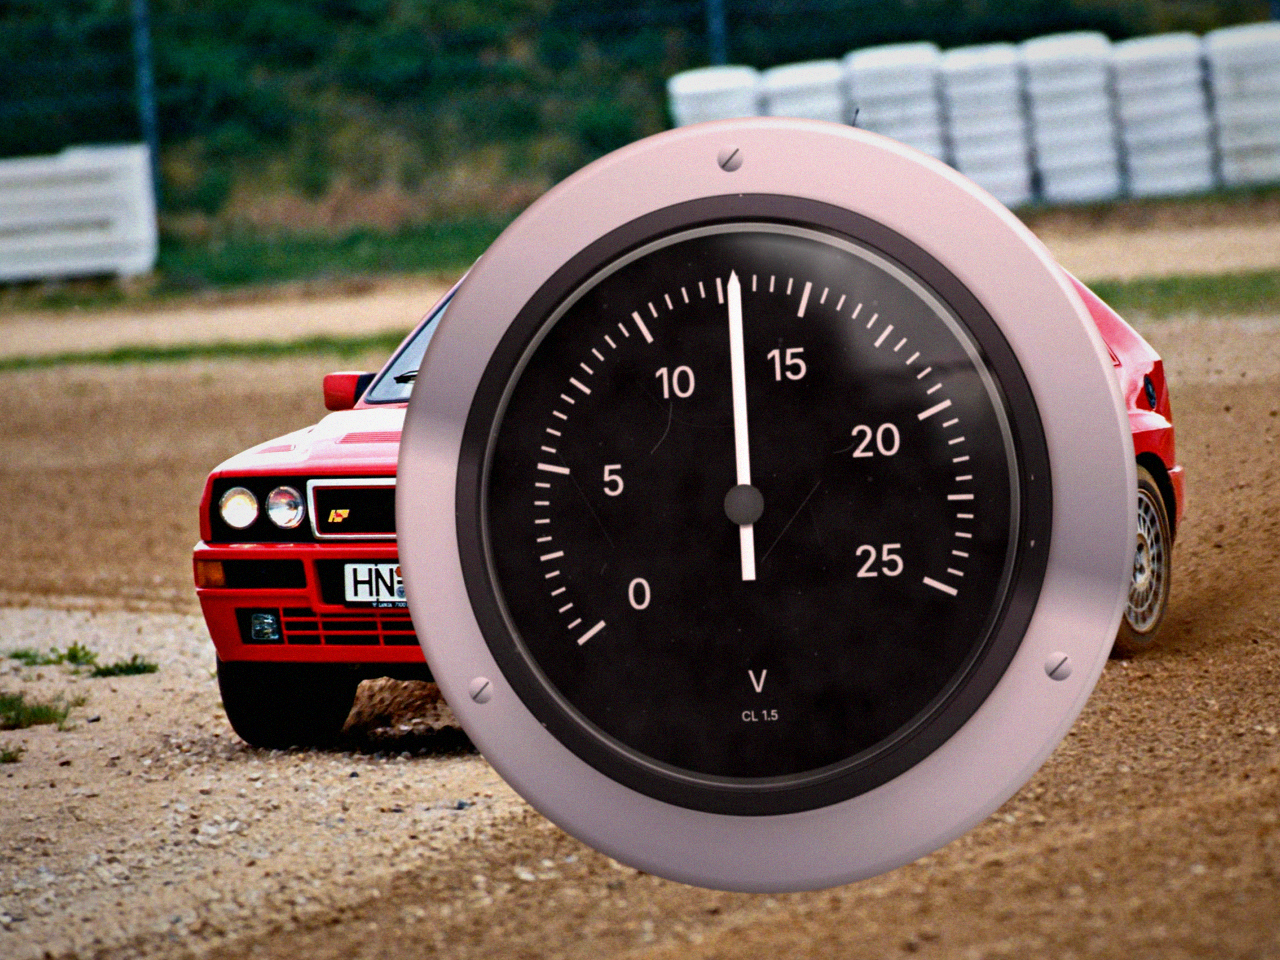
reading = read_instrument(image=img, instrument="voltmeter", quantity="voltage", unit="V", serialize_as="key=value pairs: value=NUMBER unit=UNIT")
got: value=13 unit=V
